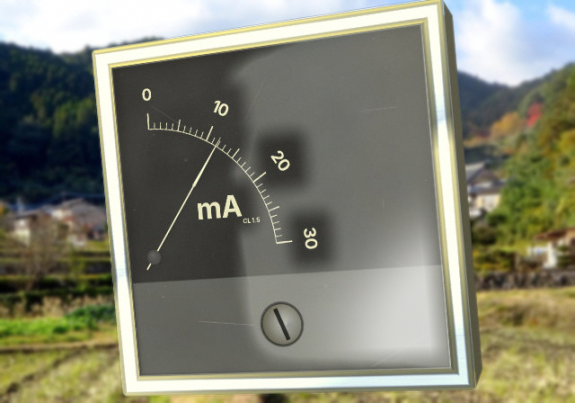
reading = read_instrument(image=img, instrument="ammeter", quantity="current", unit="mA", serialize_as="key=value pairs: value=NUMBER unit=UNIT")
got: value=12 unit=mA
